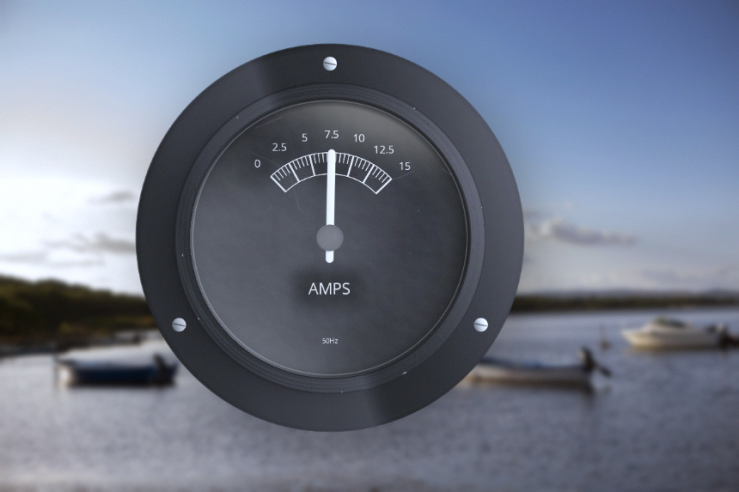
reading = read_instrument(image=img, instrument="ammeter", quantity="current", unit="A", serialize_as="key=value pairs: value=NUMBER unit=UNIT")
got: value=7.5 unit=A
